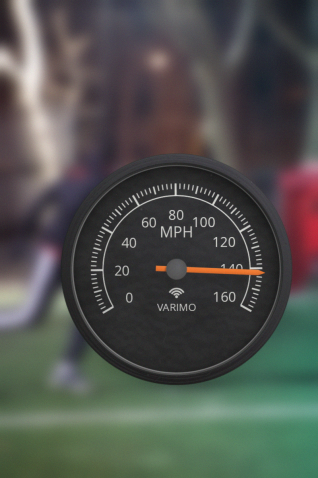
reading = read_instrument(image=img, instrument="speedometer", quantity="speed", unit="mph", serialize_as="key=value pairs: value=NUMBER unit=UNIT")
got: value=142 unit=mph
